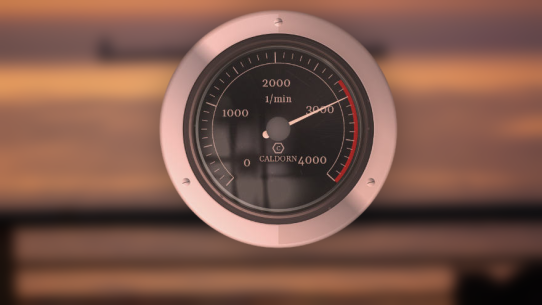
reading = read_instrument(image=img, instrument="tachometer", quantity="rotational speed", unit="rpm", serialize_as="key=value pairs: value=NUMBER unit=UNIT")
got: value=3000 unit=rpm
